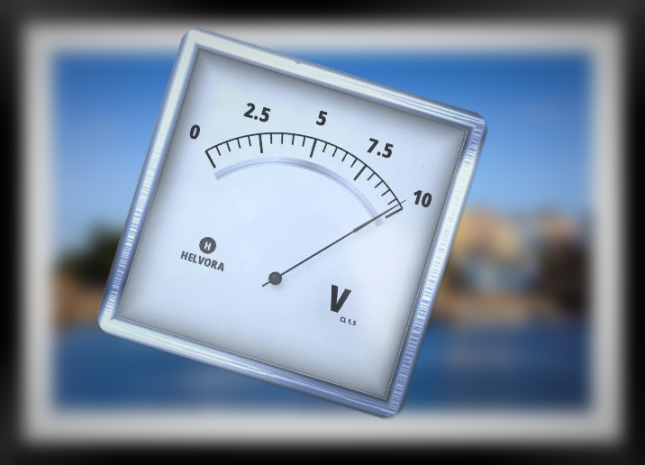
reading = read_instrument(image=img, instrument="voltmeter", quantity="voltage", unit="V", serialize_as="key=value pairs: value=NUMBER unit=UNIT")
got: value=9.75 unit=V
